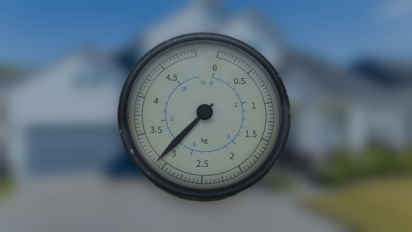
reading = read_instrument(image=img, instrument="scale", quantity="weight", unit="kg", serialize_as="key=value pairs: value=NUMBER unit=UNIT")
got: value=3.1 unit=kg
